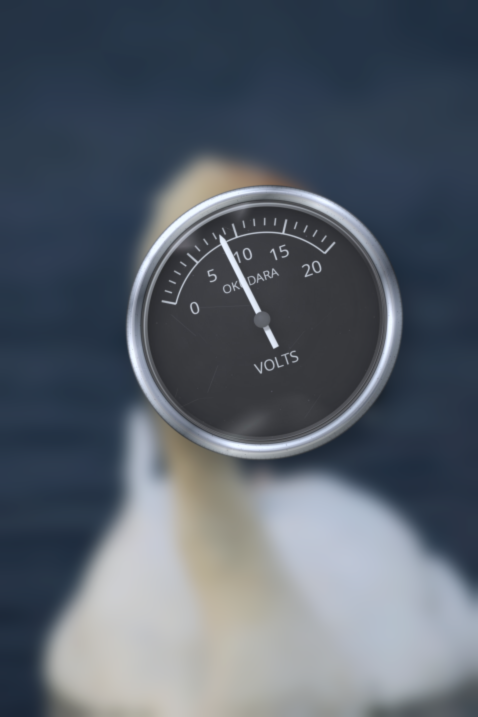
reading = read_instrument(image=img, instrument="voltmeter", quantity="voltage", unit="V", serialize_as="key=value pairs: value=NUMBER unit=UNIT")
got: value=8.5 unit=V
